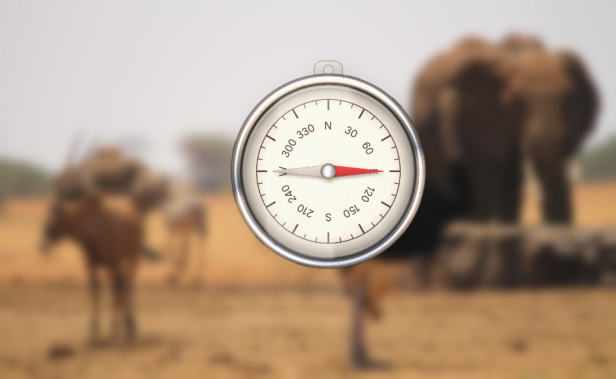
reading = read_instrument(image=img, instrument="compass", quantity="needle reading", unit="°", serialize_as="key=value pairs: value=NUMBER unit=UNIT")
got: value=90 unit=°
